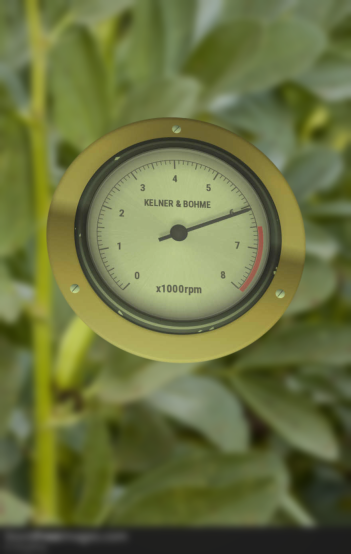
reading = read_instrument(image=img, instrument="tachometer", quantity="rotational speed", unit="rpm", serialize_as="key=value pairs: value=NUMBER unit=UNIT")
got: value=6100 unit=rpm
